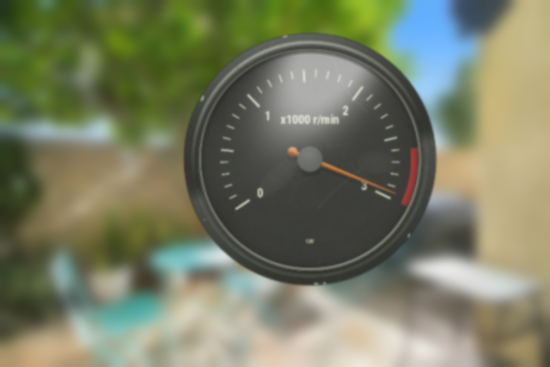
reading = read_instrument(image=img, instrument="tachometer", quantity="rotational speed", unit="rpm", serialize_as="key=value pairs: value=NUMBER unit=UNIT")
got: value=2950 unit=rpm
